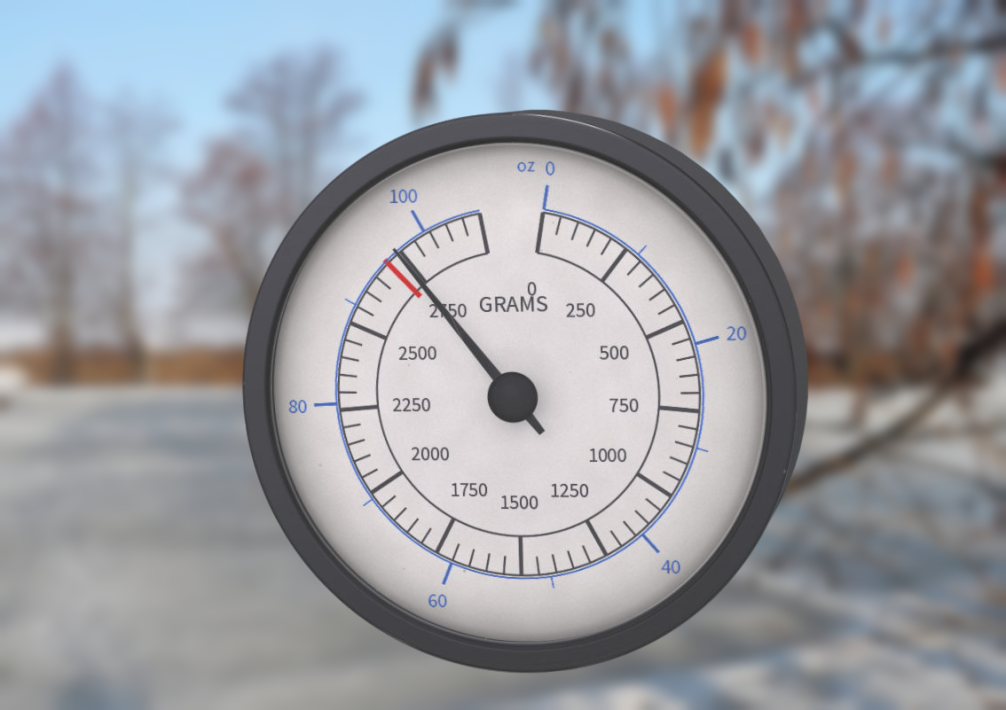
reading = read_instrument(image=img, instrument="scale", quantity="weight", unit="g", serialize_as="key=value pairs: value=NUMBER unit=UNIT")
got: value=2750 unit=g
